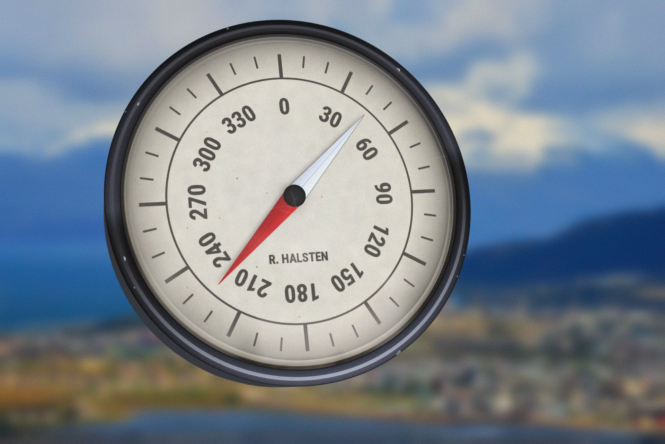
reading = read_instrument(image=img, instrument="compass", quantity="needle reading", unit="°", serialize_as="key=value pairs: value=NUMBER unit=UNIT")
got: value=225 unit=°
